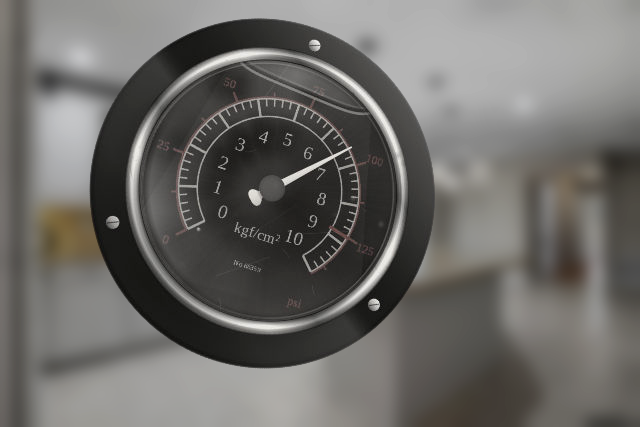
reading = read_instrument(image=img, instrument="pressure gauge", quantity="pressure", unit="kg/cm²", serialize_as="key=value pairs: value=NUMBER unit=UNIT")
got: value=6.6 unit=kg/cm²
